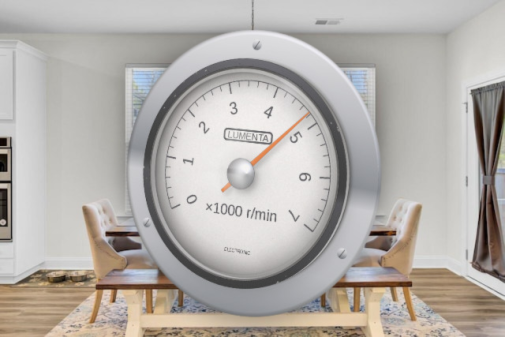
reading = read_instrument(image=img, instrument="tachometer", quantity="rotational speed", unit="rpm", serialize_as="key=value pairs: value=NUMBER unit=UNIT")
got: value=4800 unit=rpm
